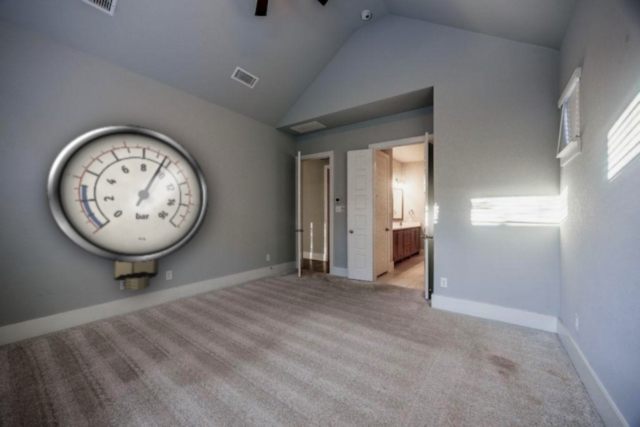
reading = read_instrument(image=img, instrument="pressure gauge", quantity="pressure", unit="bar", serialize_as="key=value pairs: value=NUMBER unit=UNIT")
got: value=9.5 unit=bar
